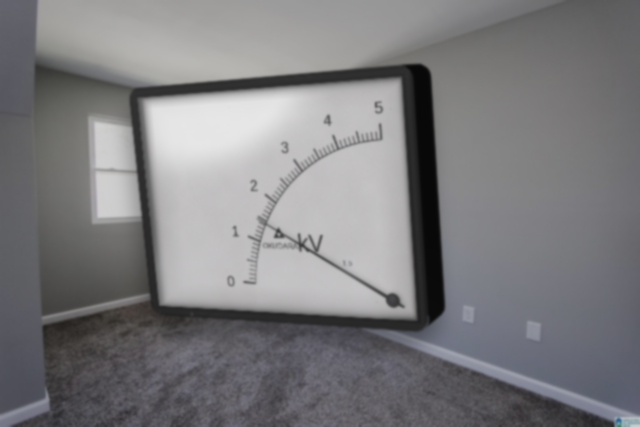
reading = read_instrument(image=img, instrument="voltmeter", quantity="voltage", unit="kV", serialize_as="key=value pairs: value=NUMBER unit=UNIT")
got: value=1.5 unit=kV
